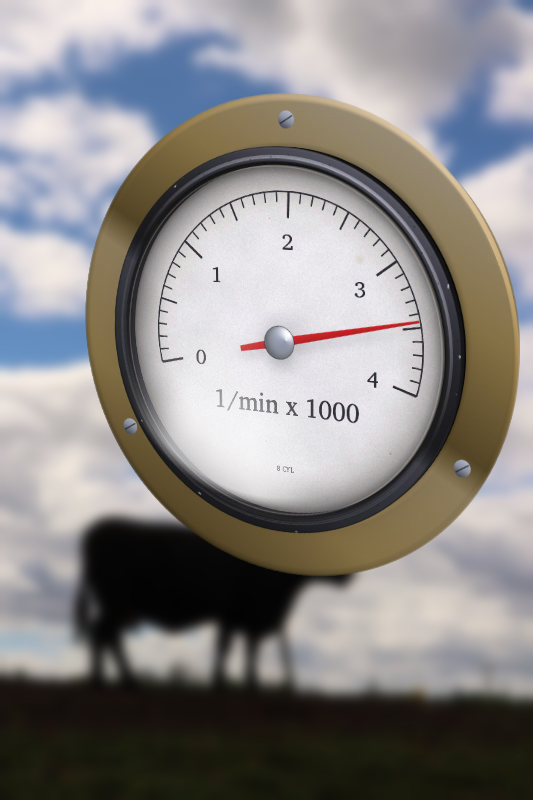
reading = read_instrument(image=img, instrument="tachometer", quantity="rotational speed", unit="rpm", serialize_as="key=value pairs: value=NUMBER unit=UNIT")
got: value=3450 unit=rpm
